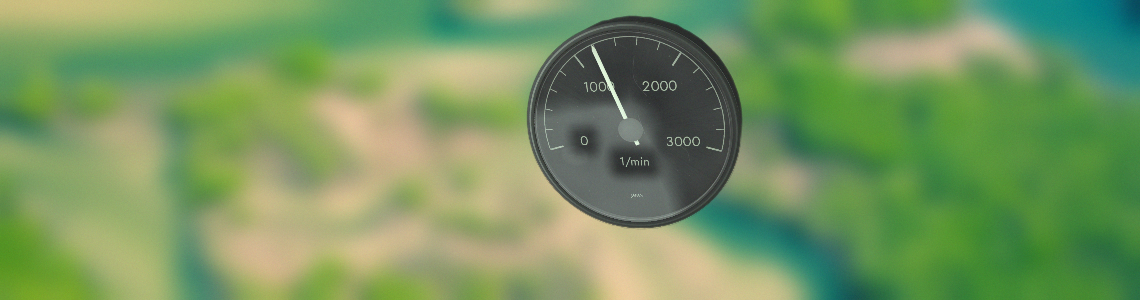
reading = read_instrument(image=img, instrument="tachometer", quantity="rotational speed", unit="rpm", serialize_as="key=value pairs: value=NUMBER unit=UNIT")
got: value=1200 unit=rpm
